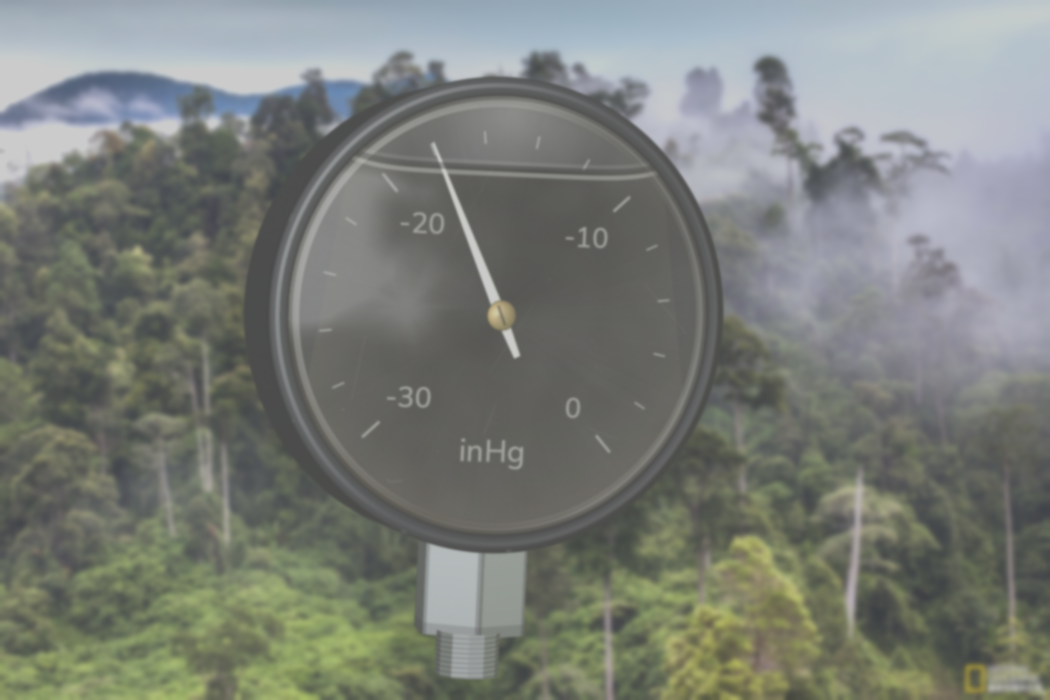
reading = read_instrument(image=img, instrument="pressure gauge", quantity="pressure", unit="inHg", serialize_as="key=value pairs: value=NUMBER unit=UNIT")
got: value=-18 unit=inHg
